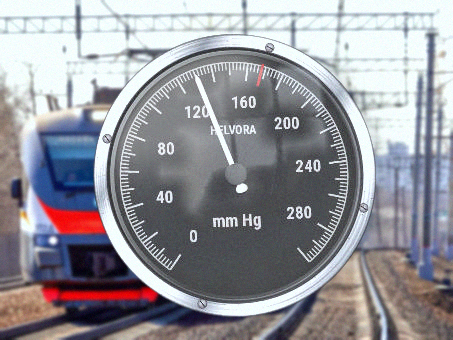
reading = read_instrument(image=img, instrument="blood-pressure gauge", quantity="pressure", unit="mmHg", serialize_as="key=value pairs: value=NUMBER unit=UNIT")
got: value=130 unit=mmHg
